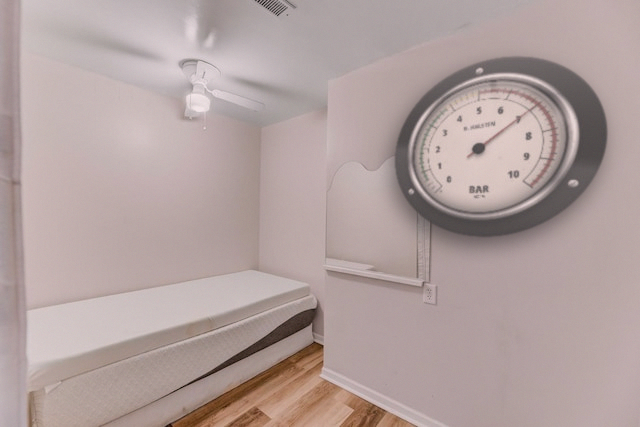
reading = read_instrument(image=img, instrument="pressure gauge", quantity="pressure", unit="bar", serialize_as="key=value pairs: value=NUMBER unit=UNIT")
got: value=7 unit=bar
